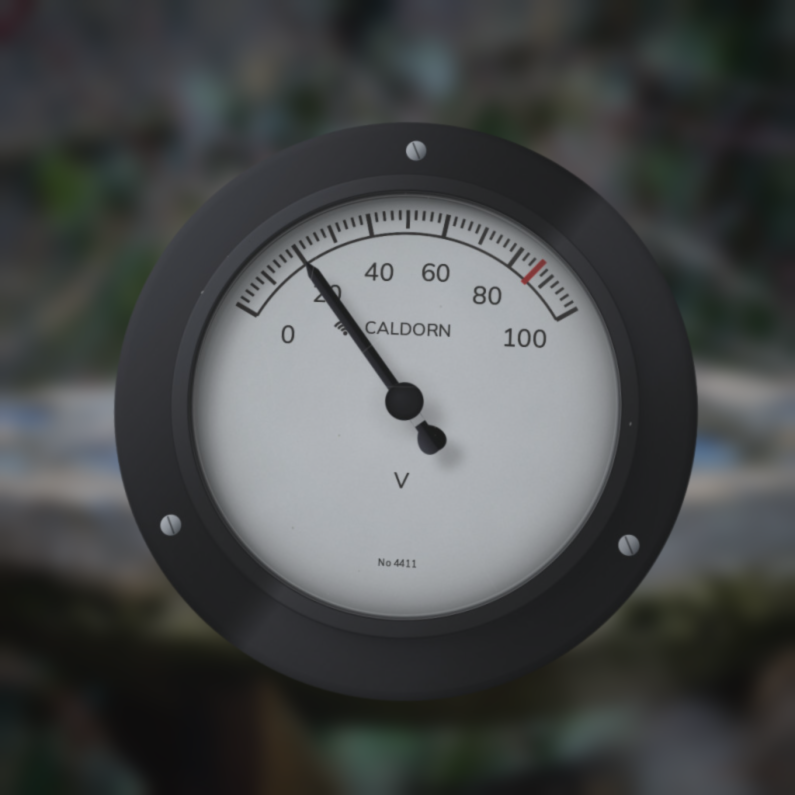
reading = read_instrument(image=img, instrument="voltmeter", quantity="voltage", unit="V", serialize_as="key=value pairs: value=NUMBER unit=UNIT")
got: value=20 unit=V
